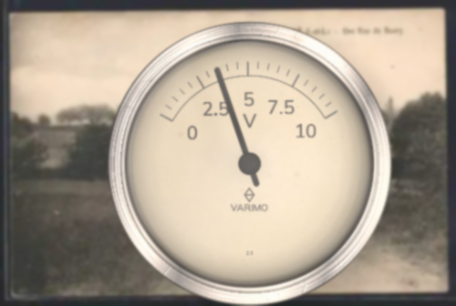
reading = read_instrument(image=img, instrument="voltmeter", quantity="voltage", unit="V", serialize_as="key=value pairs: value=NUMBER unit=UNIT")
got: value=3.5 unit=V
